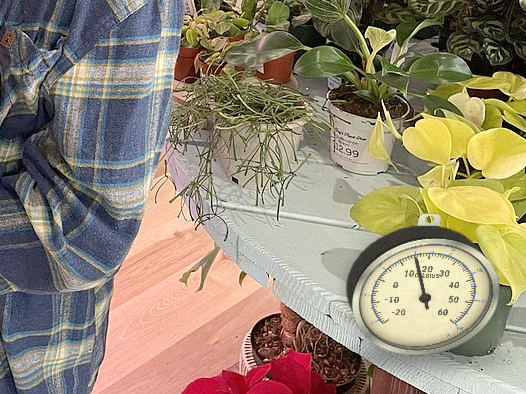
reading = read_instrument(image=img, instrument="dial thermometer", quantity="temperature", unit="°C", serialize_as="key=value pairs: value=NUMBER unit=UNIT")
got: value=15 unit=°C
